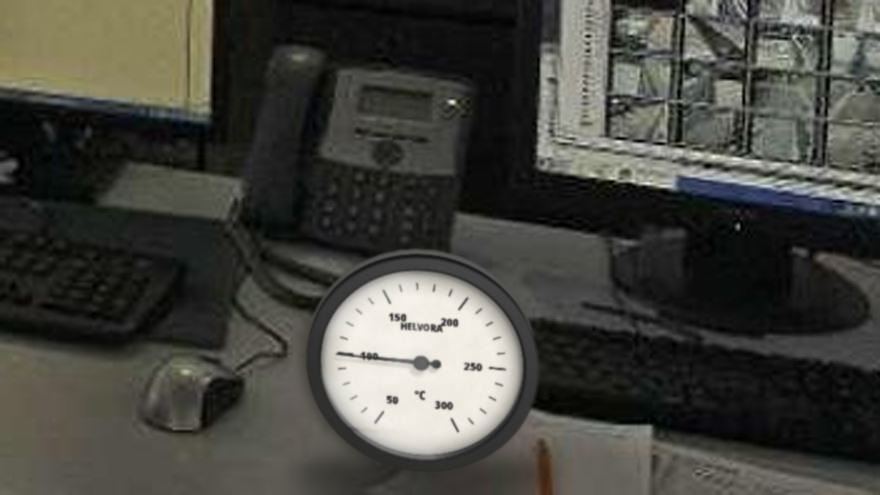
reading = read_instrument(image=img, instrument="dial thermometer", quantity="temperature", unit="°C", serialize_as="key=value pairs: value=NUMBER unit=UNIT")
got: value=100 unit=°C
